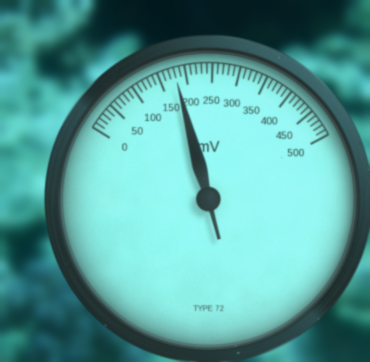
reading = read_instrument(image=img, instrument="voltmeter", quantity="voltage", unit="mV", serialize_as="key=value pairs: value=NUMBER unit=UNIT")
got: value=180 unit=mV
